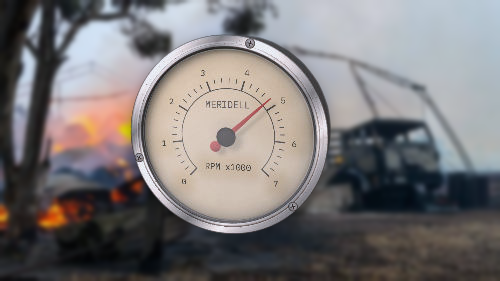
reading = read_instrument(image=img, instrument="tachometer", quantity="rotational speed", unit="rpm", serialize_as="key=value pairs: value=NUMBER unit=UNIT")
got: value=4800 unit=rpm
